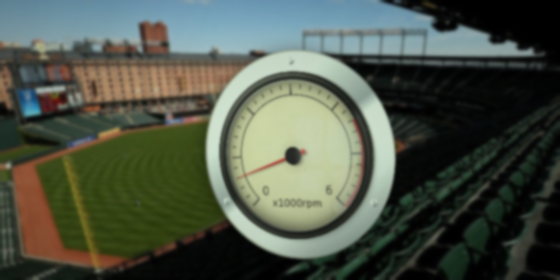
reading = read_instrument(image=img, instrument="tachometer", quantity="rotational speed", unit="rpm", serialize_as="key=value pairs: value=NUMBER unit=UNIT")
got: value=600 unit=rpm
